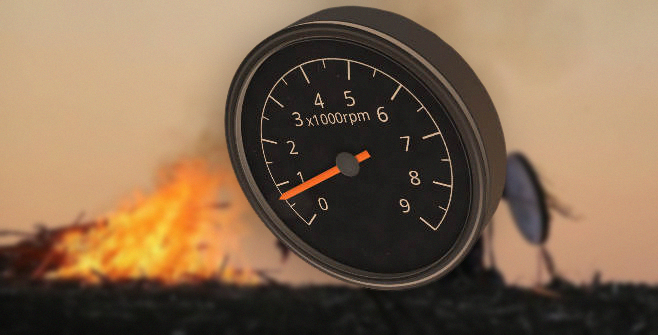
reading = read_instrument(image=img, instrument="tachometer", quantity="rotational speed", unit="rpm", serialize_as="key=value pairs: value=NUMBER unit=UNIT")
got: value=750 unit=rpm
